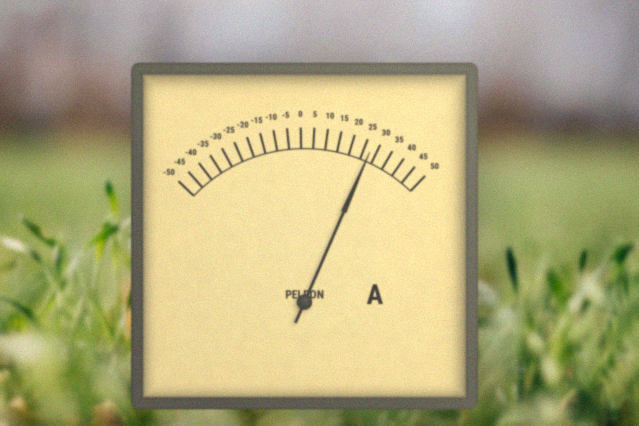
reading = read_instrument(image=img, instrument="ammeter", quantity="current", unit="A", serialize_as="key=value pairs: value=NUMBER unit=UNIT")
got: value=27.5 unit=A
